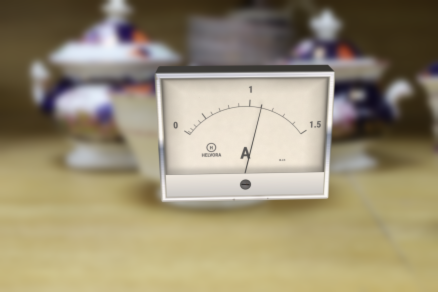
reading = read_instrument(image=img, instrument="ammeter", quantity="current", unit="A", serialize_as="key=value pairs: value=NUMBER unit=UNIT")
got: value=1.1 unit=A
